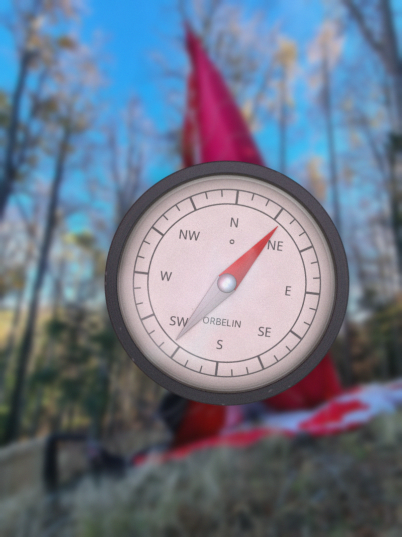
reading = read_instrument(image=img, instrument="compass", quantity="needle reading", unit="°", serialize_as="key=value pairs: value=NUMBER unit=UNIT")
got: value=35 unit=°
